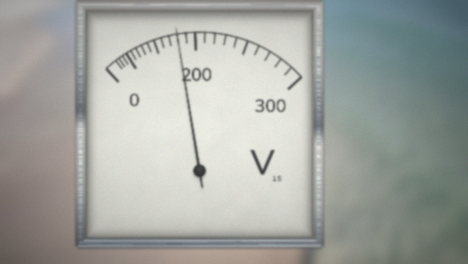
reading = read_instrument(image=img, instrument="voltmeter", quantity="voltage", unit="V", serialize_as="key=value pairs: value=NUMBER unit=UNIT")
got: value=180 unit=V
